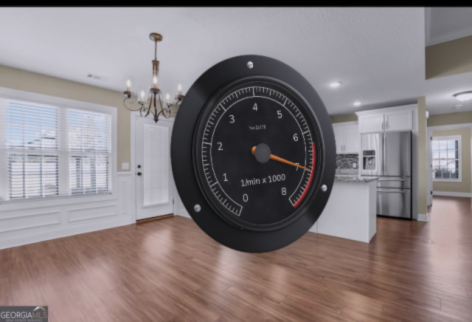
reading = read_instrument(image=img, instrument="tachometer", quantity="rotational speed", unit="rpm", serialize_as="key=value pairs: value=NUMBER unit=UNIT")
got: value=7000 unit=rpm
